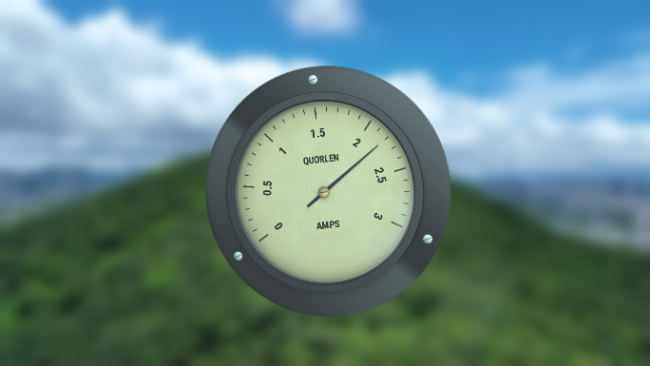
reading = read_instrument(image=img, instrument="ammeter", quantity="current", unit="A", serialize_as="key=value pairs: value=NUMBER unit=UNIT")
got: value=2.2 unit=A
